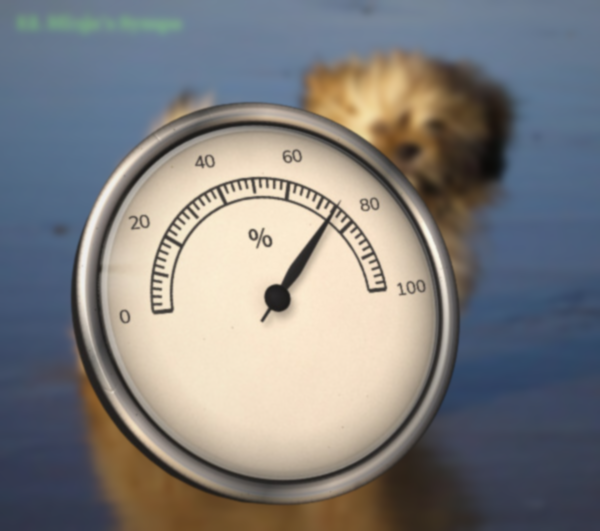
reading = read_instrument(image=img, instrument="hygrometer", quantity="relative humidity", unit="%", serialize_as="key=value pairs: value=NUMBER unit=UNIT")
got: value=74 unit=%
